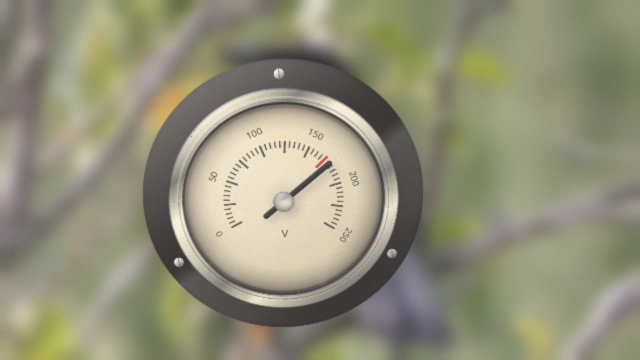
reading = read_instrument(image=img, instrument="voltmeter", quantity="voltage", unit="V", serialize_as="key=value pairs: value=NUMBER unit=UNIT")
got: value=175 unit=V
